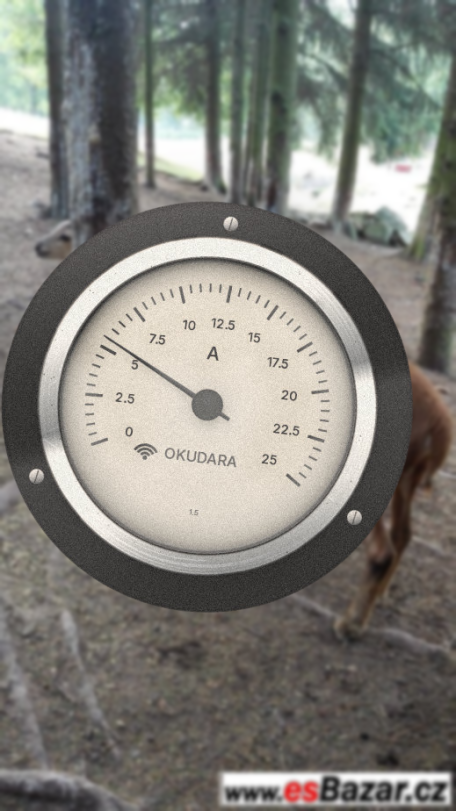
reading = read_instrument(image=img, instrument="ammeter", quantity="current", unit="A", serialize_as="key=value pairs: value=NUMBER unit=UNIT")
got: value=5.5 unit=A
